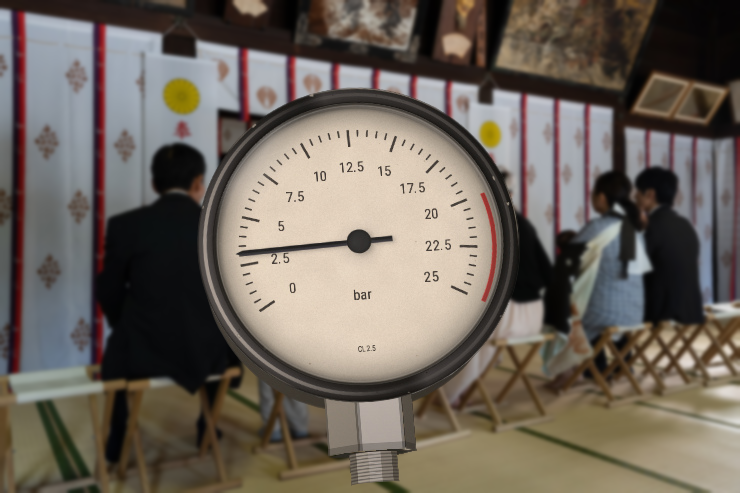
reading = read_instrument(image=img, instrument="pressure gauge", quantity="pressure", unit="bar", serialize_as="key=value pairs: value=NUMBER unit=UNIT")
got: value=3 unit=bar
